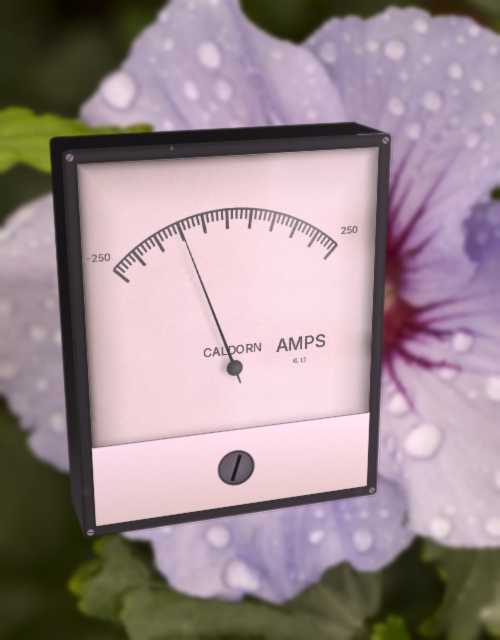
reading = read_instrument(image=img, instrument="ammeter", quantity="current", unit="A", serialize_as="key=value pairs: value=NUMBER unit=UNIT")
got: value=-100 unit=A
